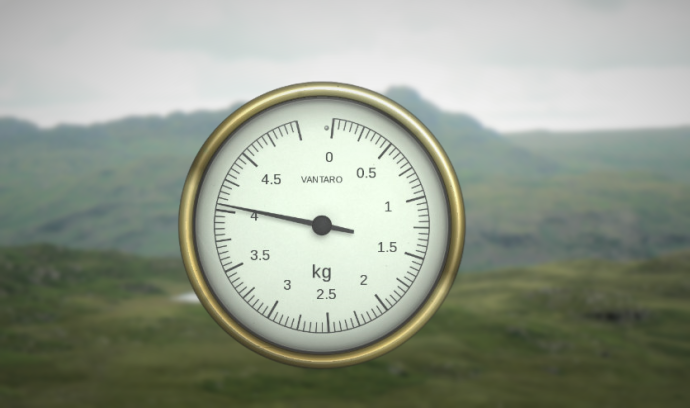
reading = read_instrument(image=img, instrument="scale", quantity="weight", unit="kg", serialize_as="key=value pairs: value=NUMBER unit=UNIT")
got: value=4.05 unit=kg
